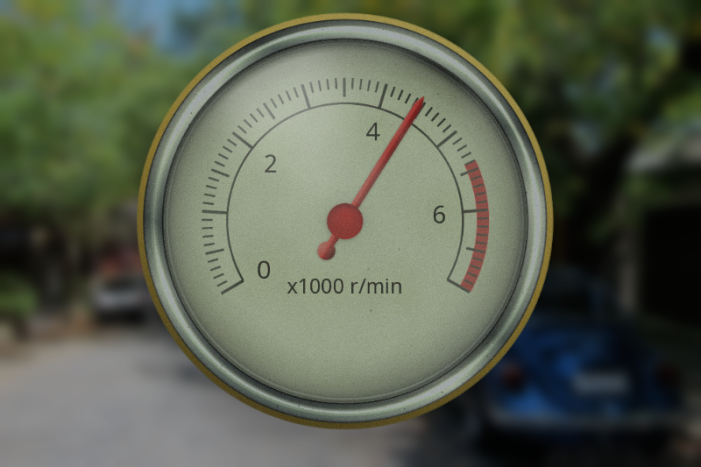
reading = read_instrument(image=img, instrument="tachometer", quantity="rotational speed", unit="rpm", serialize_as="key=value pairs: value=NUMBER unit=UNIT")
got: value=4450 unit=rpm
